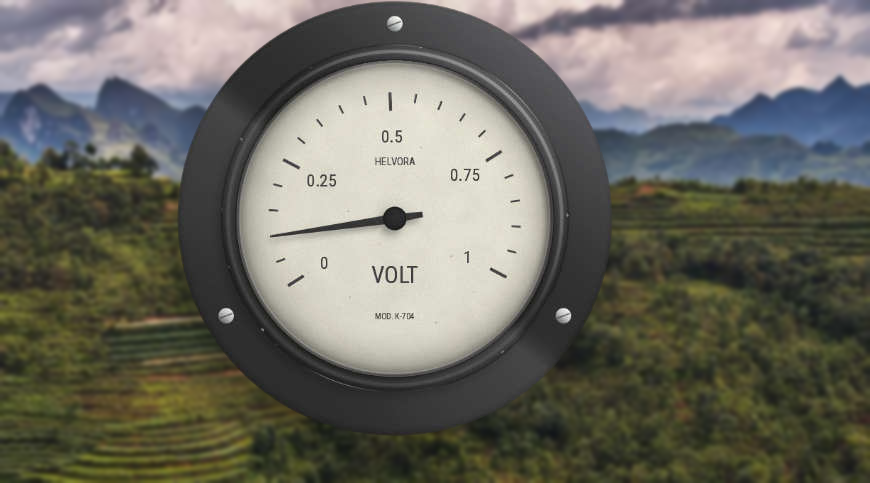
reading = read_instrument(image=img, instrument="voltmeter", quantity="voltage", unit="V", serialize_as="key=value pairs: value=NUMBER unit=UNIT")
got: value=0.1 unit=V
